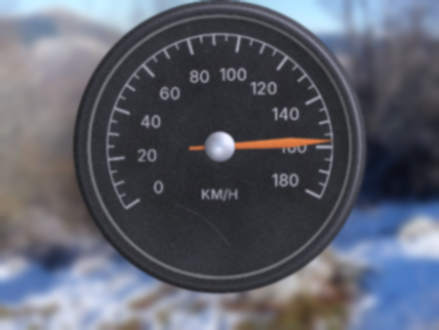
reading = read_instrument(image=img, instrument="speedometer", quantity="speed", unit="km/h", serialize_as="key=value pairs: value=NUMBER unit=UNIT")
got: value=157.5 unit=km/h
